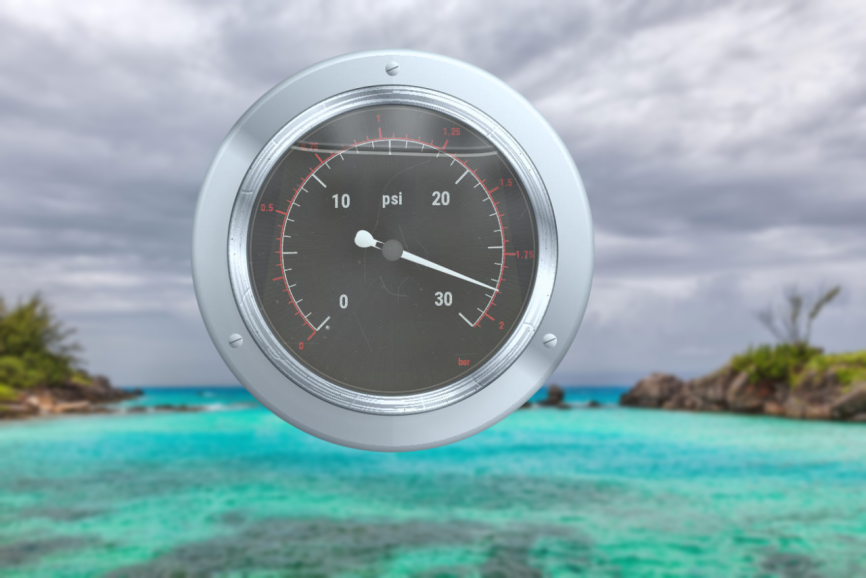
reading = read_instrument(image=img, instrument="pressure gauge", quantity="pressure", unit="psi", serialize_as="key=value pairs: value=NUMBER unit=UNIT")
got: value=27.5 unit=psi
